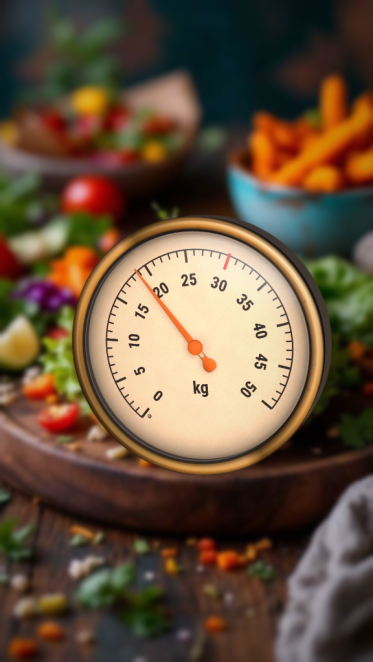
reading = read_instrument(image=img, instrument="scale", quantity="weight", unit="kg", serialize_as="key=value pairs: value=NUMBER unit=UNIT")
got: value=19 unit=kg
